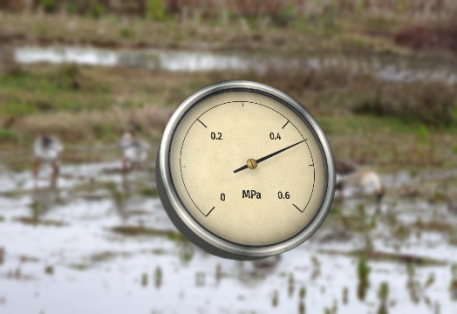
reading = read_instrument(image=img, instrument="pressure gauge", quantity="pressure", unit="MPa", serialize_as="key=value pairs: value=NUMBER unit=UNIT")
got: value=0.45 unit=MPa
